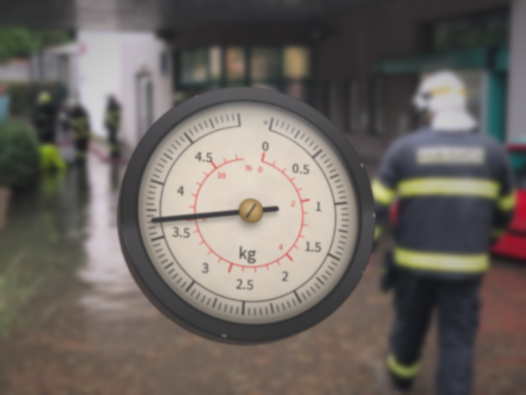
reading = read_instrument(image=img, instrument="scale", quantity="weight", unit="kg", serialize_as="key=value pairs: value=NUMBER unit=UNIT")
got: value=3.65 unit=kg
